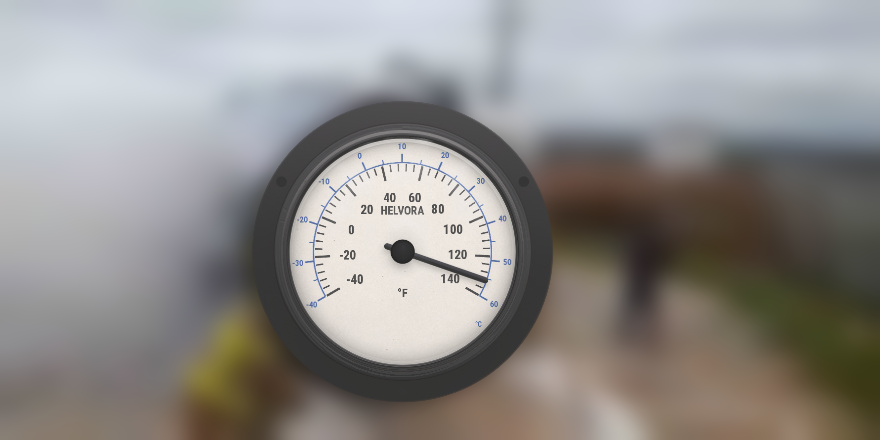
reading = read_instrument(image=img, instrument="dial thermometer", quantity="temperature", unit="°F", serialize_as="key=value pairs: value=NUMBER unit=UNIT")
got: value=132 unit=°F
